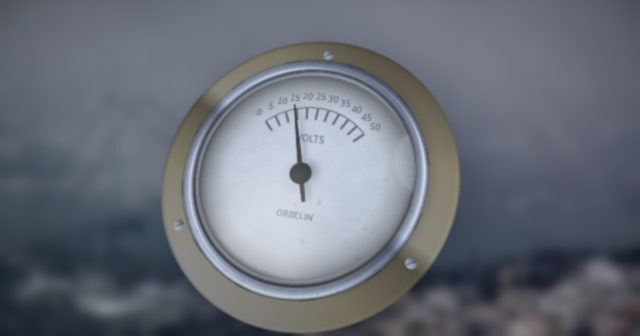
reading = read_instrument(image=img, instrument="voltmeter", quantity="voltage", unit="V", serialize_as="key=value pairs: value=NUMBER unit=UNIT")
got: value=15 unit=V
